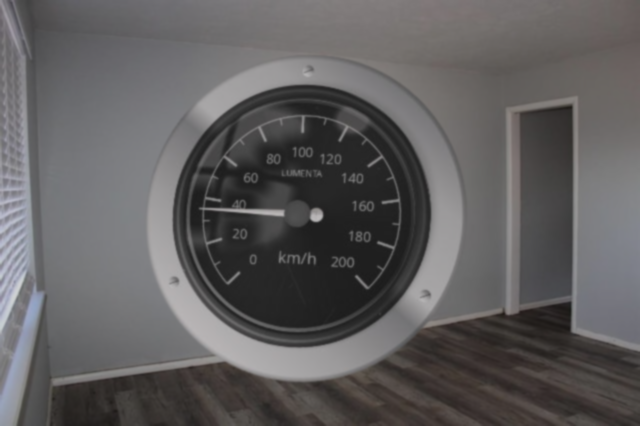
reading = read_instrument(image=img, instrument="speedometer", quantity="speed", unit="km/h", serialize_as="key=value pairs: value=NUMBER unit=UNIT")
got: value=35 unit=km/h
